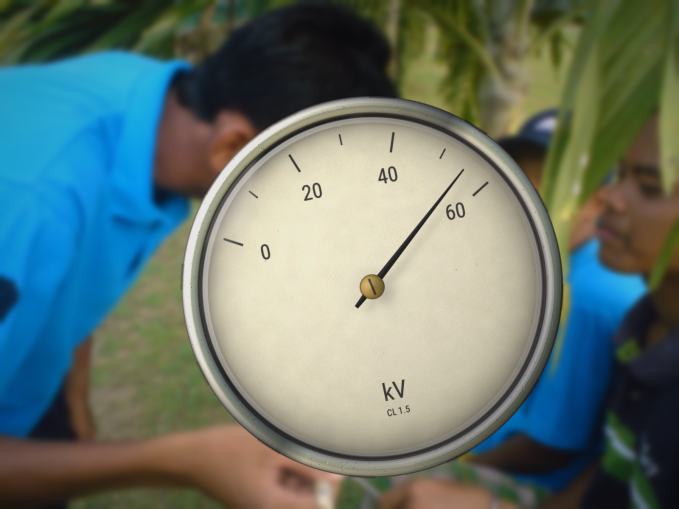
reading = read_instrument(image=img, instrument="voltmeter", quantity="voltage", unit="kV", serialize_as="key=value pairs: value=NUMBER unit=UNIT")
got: value=55 unit=kV
